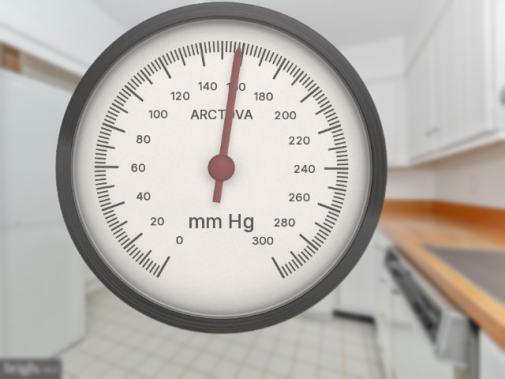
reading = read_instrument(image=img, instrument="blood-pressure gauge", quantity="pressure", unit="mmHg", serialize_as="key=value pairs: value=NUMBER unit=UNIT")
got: value=158 unit=mmHg
